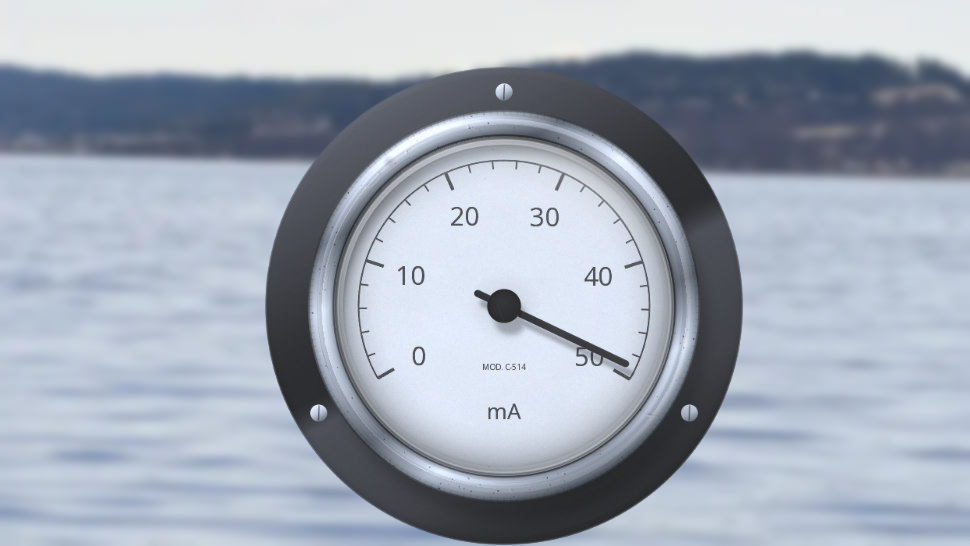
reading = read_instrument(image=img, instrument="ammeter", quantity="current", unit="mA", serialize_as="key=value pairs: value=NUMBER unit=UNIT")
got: value=49 unit=mA
